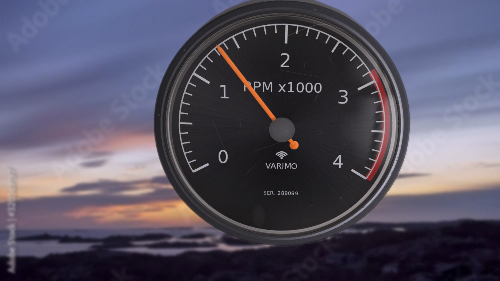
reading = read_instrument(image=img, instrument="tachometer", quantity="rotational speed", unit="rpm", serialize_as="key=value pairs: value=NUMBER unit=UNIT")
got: value=1350 unit=rpm
